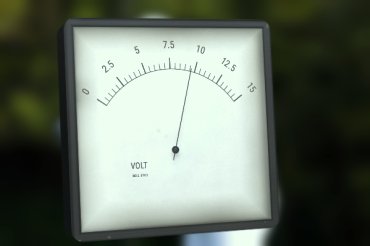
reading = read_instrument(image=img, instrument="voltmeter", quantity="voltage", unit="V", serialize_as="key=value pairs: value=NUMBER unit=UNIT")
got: value=9.5 unit=V
